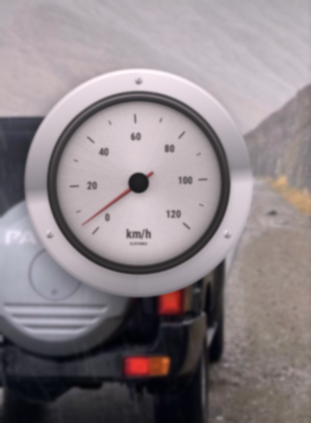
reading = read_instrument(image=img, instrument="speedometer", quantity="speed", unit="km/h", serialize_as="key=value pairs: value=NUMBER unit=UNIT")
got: value=5 unit=km/h
